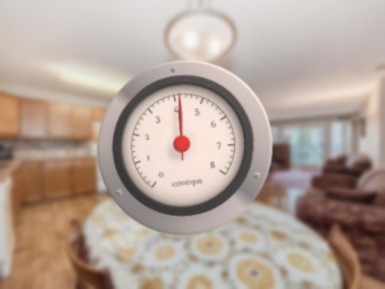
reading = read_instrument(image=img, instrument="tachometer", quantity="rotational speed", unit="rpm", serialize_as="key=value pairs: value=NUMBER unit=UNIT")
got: value=4200 unit=rpm
